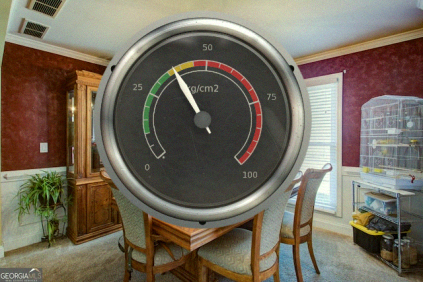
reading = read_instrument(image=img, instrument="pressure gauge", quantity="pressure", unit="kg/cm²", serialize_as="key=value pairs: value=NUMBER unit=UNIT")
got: value=37.5 unit=kg/cm²
